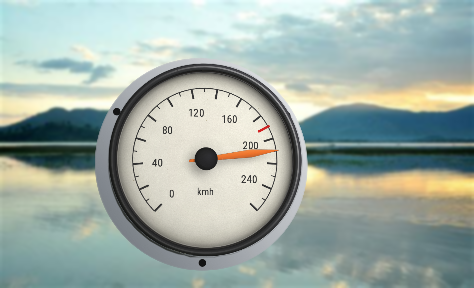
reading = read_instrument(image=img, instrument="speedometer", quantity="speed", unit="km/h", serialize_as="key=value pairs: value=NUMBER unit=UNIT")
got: value=210 unit=km/h
